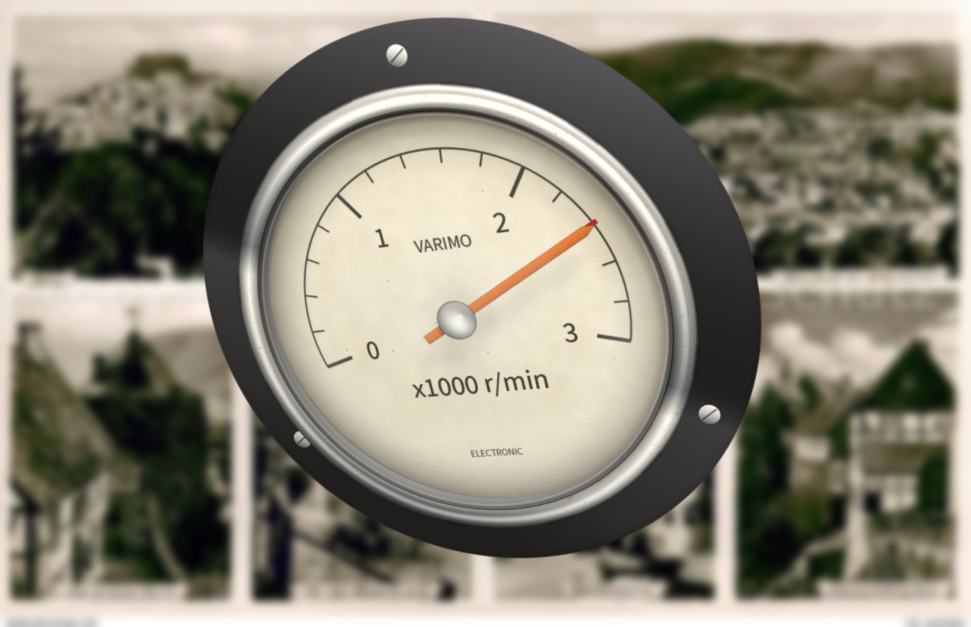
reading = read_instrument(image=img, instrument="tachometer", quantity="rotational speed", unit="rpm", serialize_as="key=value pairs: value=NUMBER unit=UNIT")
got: value=2400 unit=rpm
